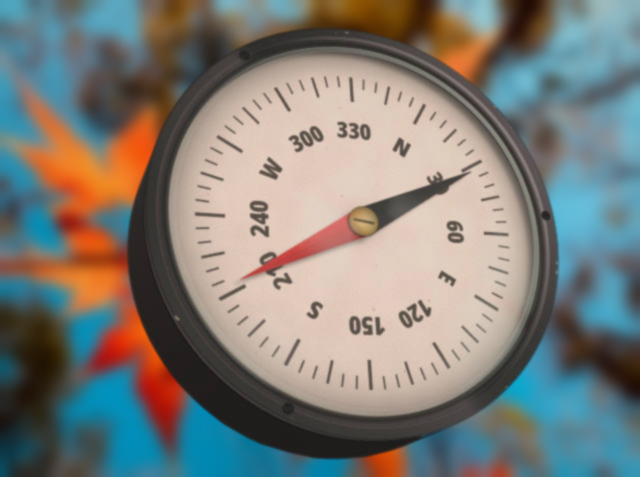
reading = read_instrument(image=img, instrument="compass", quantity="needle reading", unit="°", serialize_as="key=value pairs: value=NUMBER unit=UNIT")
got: value=212.5 unit=°
